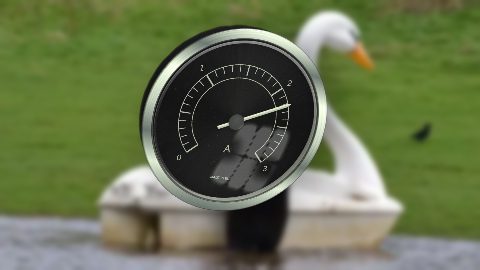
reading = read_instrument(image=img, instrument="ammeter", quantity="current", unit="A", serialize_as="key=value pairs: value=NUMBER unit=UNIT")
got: value=2.2 unit=A
